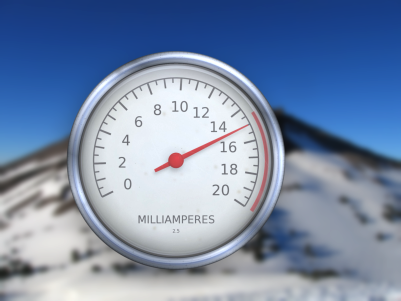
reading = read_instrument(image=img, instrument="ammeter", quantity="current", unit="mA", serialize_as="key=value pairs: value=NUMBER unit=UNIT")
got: value=15 unit=mA
